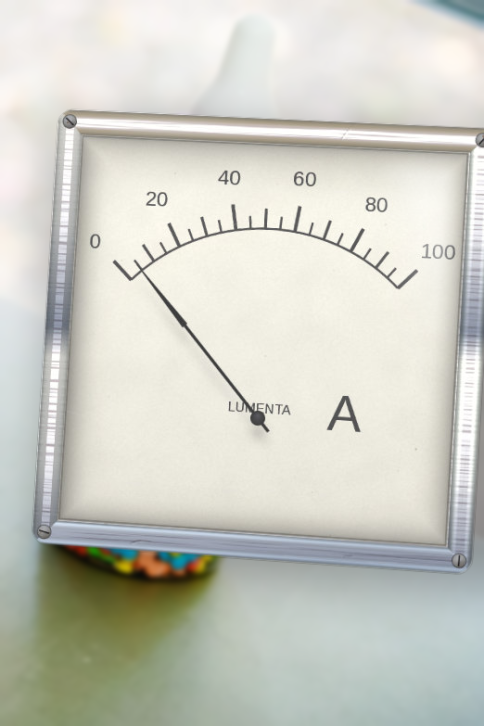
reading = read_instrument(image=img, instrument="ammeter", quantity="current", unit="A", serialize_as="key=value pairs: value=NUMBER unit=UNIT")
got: value=5 unit=A
